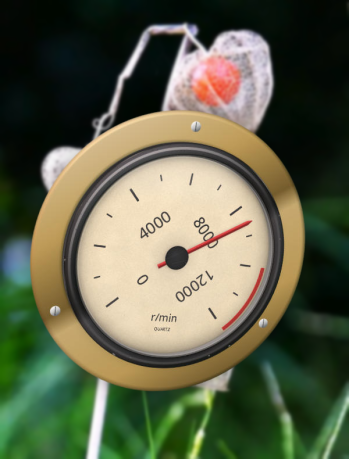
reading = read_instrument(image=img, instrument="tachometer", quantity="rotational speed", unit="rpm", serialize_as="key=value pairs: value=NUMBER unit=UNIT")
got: value=8500 unit=rpm
